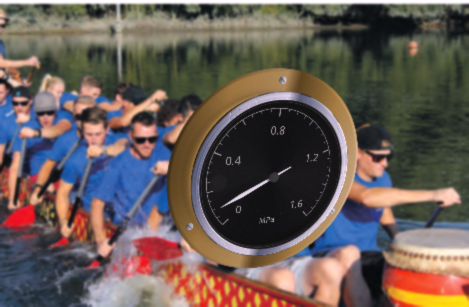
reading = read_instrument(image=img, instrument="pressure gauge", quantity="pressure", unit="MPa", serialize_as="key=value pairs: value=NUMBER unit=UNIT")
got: value=0.1 unit=MPa
